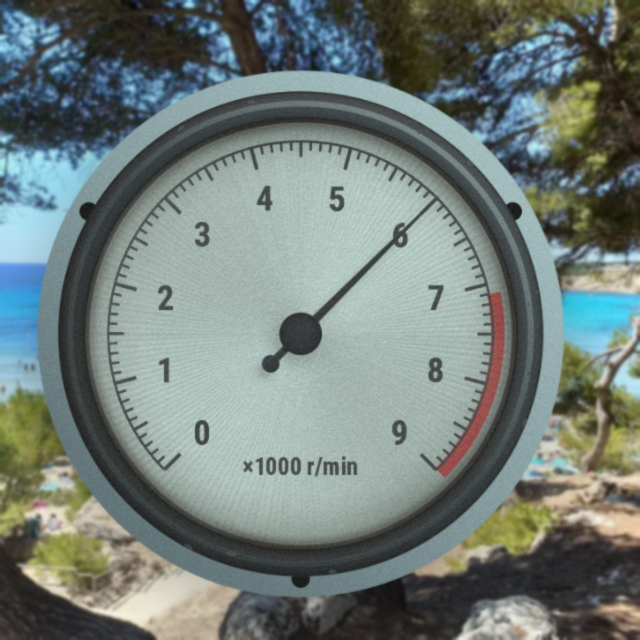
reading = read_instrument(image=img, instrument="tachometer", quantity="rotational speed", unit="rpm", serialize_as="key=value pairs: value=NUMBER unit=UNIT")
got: value=6000 unit=rpm
